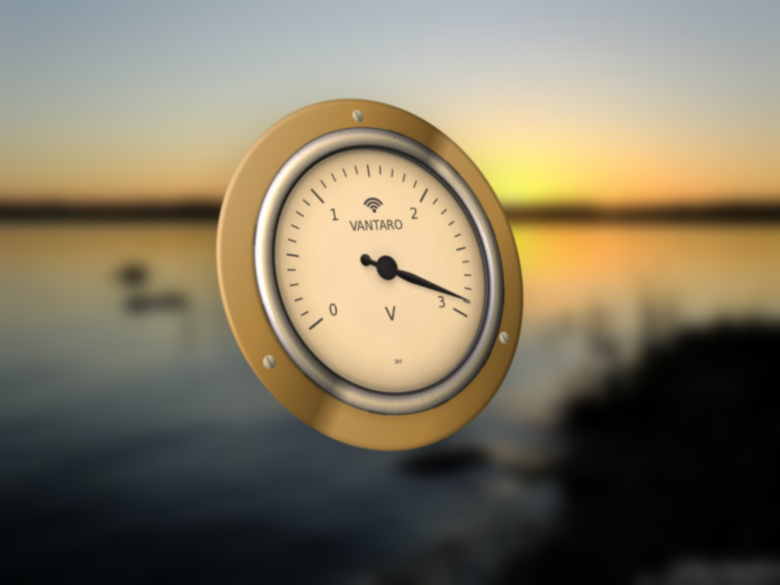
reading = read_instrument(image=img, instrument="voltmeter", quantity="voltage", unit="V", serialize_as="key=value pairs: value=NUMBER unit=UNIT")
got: value=2.9 unit=V
